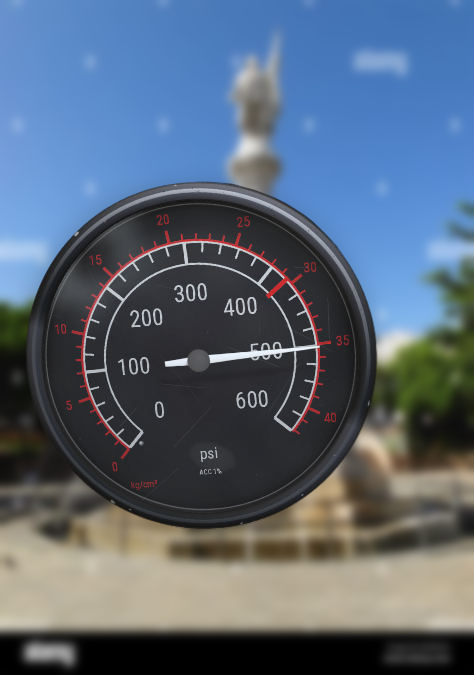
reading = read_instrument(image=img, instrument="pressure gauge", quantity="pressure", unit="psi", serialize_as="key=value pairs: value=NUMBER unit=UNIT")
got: value=500 unit=psi
